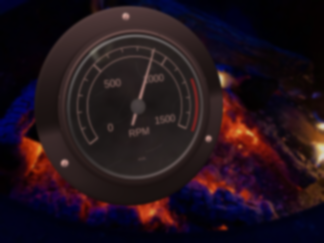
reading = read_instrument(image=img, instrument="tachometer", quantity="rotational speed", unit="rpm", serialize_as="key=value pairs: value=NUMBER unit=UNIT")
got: value=900 unit=rpm
